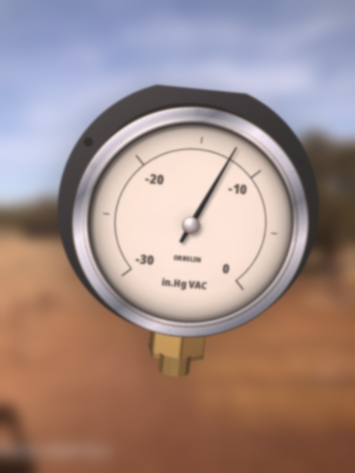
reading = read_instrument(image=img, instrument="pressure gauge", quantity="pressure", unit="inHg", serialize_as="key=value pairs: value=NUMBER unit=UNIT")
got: value=-12.5 unit=inHg
